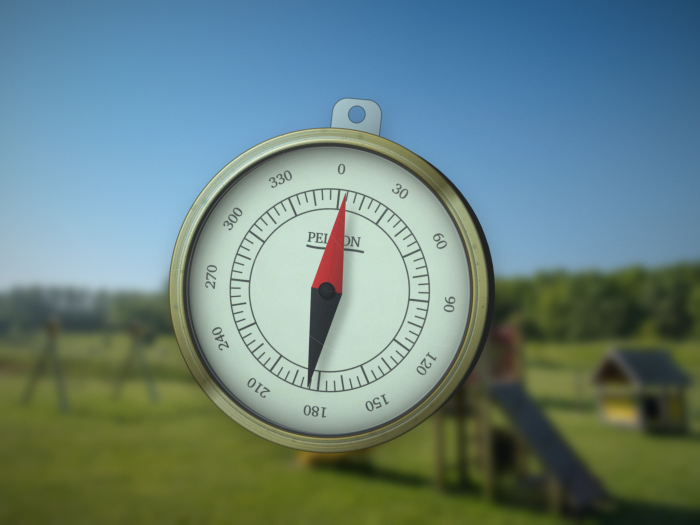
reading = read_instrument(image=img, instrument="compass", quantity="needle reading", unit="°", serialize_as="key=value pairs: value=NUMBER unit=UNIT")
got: value=5 unit=°
